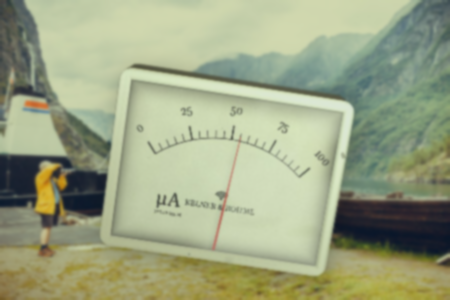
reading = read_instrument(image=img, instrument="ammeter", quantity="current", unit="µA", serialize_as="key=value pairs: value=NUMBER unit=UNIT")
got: value=55 unit=µA
